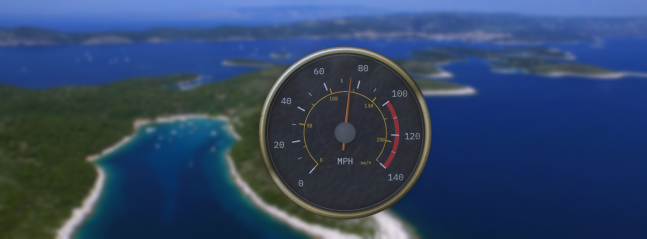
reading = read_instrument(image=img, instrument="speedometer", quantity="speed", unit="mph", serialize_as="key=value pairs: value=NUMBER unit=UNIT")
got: value=75 unit=mph
